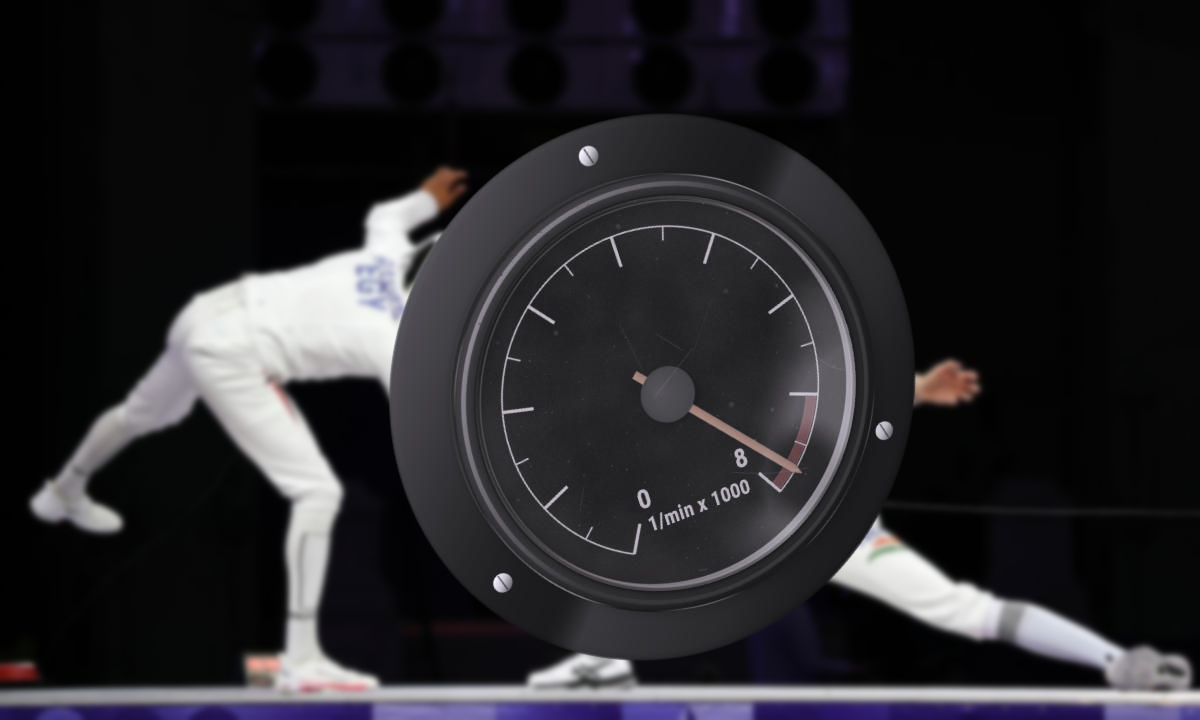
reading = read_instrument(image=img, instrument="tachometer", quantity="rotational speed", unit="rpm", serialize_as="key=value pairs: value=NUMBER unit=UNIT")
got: value=7750 unit=rpm
